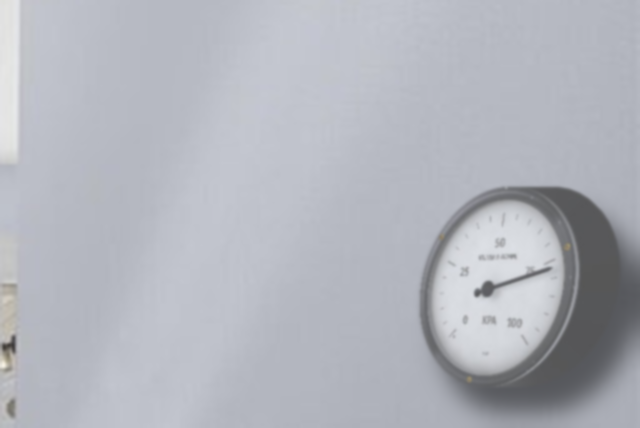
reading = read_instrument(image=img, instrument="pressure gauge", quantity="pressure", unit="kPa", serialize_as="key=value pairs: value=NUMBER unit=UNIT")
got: value=77.5 unit=kPa
